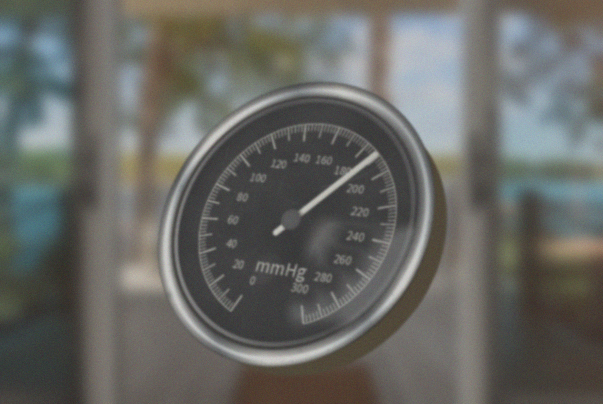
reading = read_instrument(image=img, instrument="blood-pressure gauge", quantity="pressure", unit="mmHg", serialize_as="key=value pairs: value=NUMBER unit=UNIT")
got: value=190 unit=mmHg
